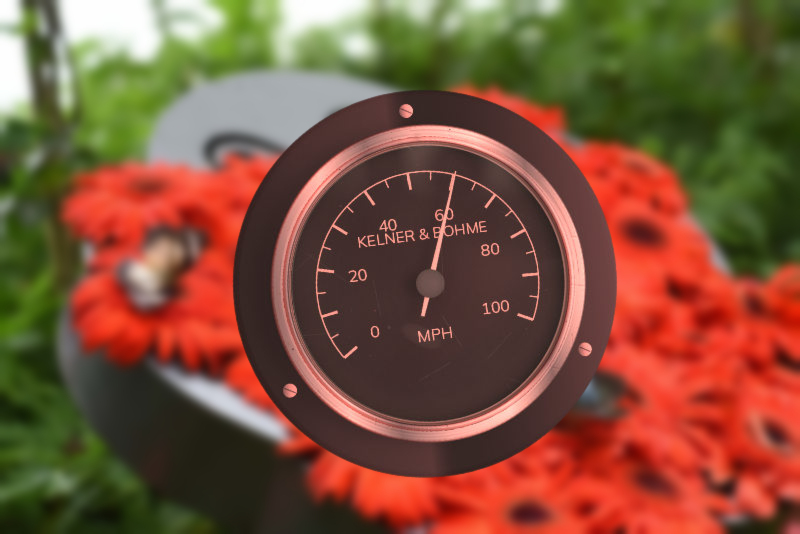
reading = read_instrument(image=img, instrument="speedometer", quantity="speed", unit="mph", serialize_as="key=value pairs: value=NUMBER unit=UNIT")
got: value=60 unit=mph
